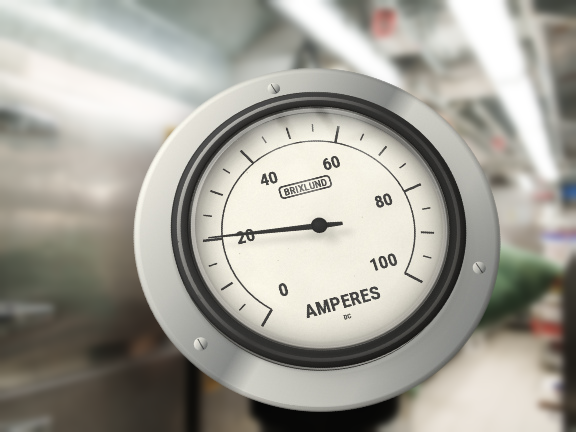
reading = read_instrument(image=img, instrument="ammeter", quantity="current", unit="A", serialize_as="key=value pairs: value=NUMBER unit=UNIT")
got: value=20 unit=A
